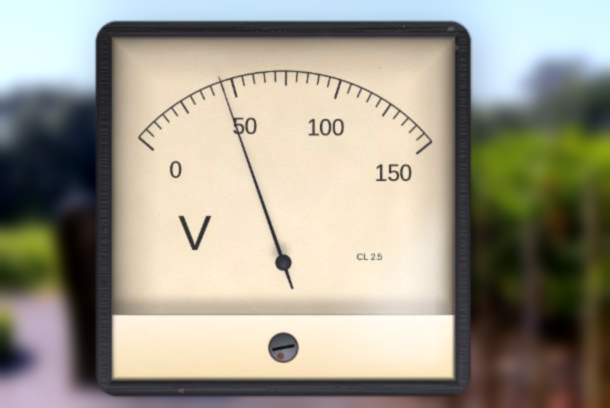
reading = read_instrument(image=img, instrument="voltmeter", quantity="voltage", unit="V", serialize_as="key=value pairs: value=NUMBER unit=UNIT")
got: value=45 unit=V
